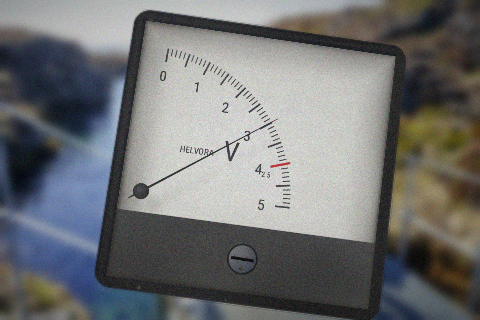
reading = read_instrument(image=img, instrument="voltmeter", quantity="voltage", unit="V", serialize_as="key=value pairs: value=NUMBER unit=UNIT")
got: value=3 unit=V
